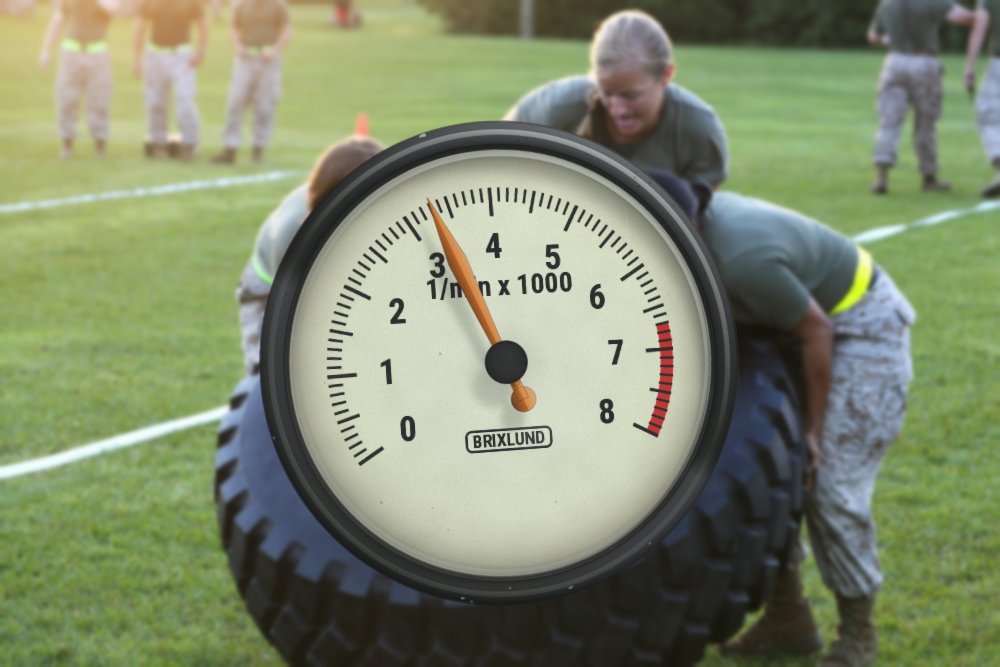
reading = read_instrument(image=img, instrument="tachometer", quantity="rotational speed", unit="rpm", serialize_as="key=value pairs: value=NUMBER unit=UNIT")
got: value=3300 unit=rpm
